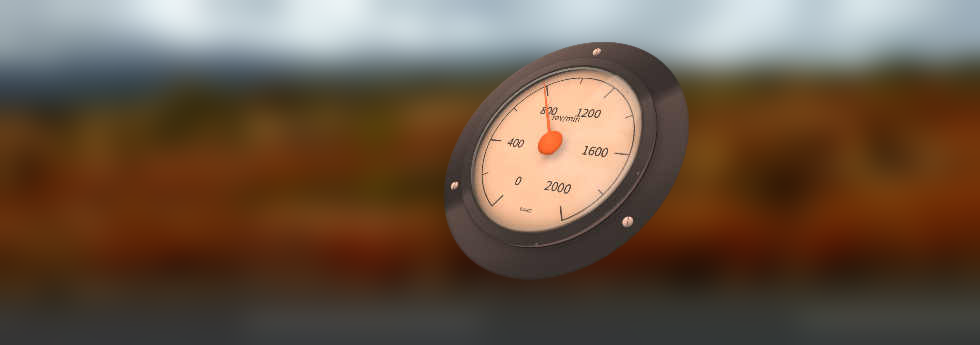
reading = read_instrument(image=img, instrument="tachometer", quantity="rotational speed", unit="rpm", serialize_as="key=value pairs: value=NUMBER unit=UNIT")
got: value=800 unit=rpm
